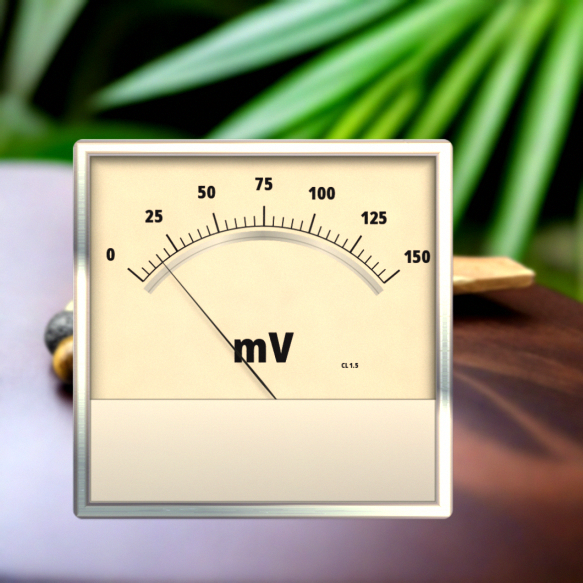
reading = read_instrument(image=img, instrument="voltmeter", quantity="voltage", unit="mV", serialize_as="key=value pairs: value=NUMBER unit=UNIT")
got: value=15 unit=mV
